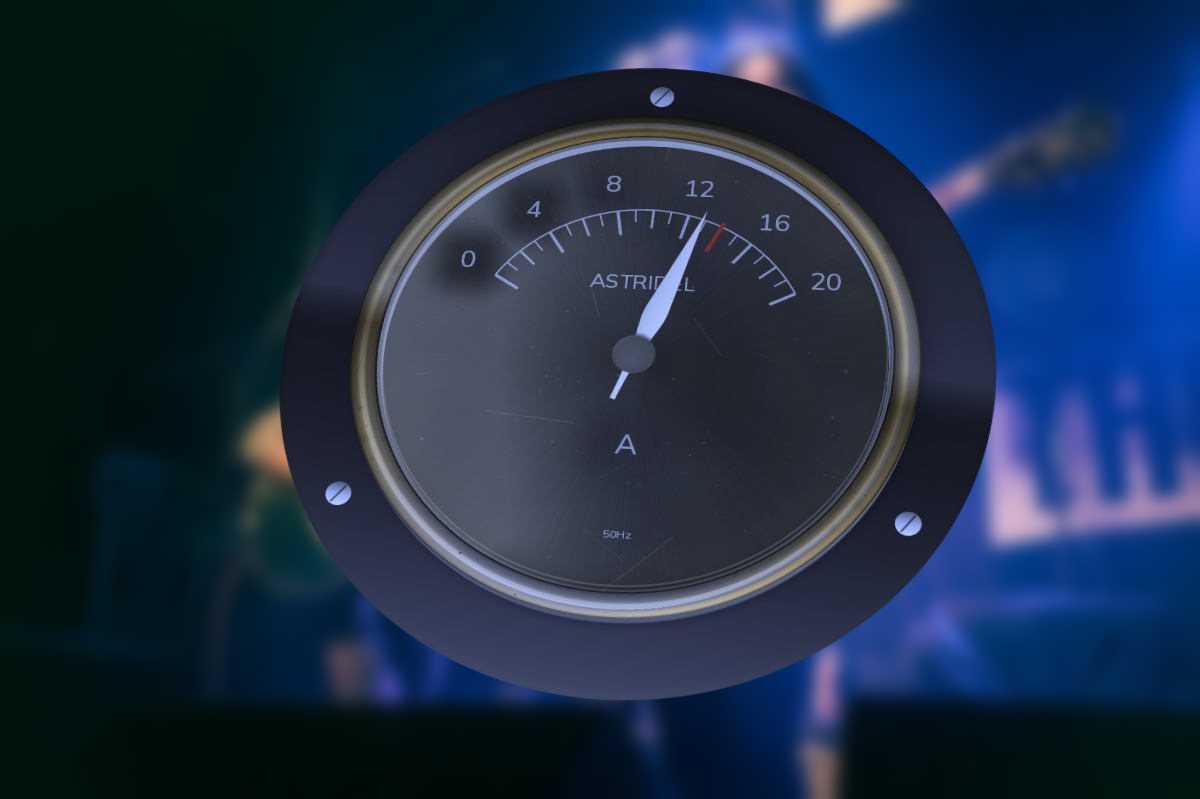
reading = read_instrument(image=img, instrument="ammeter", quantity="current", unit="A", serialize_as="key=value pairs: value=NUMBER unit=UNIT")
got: value=13 unit=A
